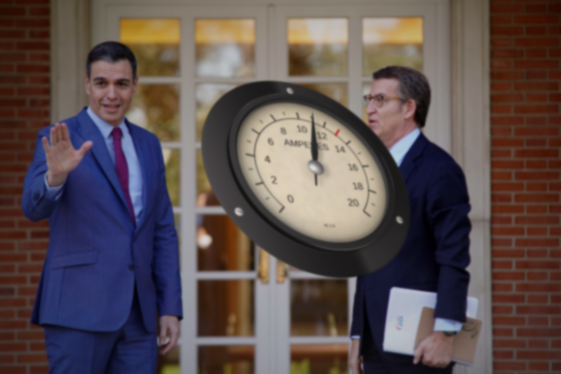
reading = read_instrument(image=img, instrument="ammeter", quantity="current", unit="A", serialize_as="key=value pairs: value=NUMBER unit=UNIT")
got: value=11 unit=A
